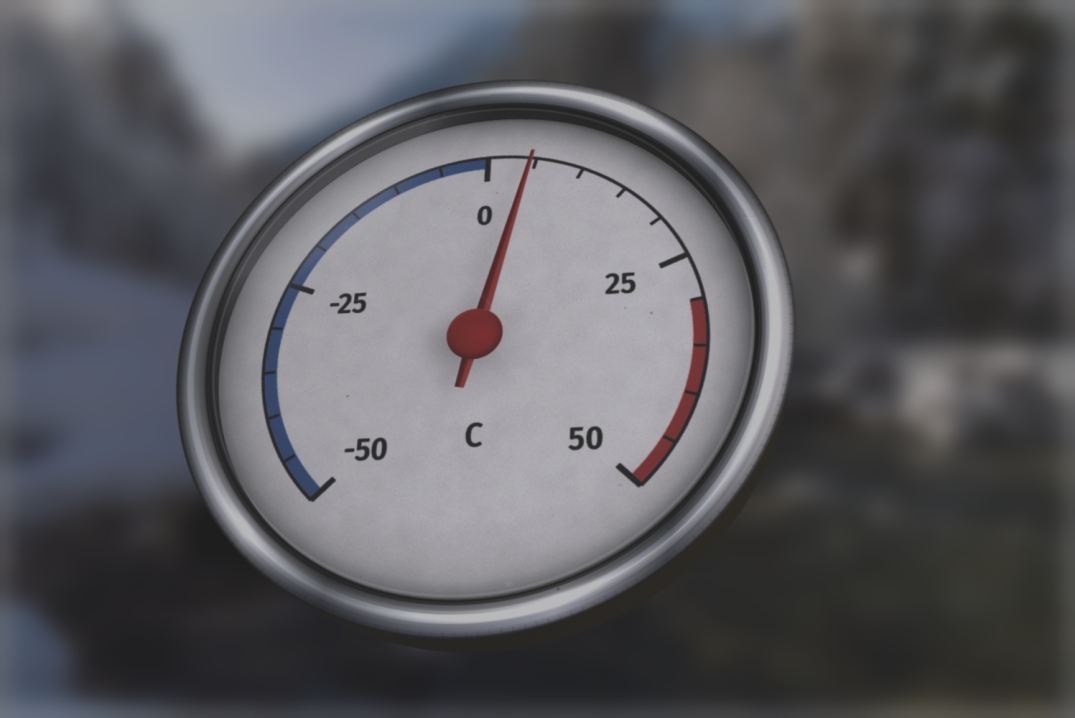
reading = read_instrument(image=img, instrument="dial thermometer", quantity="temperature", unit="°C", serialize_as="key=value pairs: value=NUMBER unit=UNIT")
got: value=5 unit=°C
